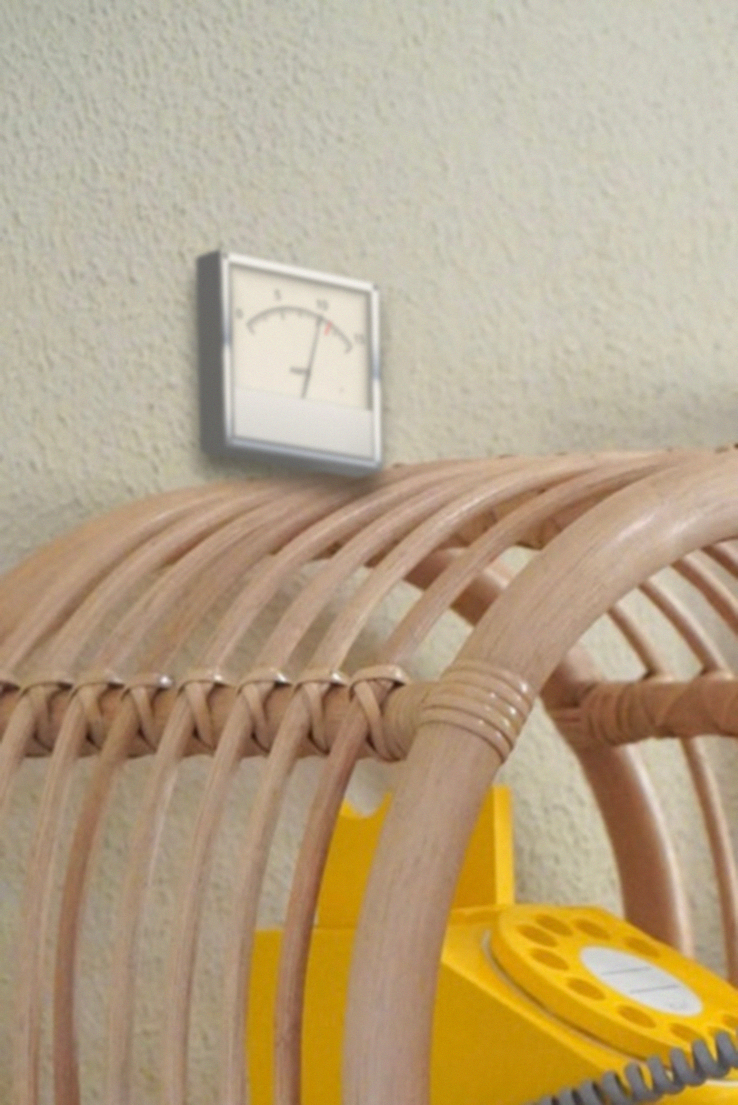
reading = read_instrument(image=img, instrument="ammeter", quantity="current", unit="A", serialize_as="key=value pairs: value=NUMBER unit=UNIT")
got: value=10 unit=A
